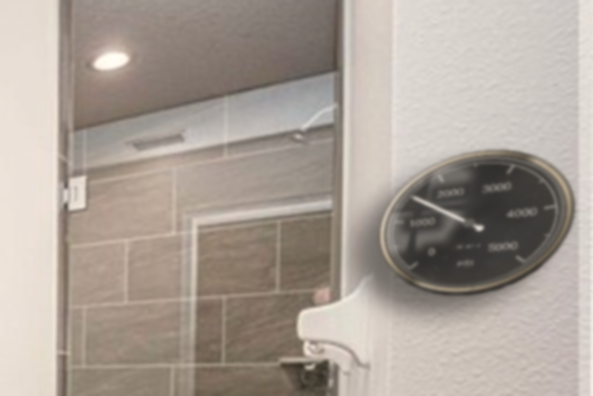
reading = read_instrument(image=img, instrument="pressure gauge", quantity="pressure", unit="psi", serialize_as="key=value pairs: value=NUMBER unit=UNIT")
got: value=1500 unit=psi
